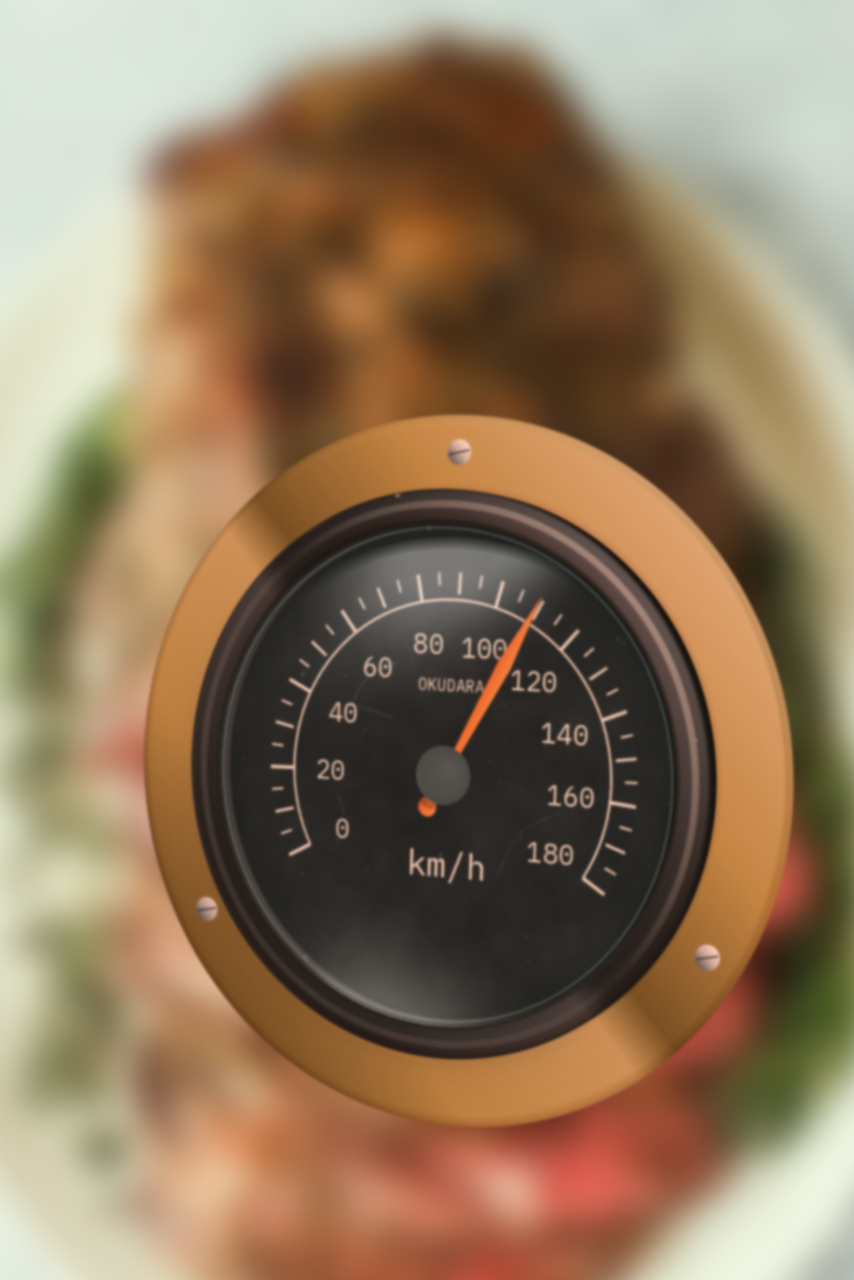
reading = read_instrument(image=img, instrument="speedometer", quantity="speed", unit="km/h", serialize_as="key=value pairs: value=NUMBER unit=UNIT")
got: value=110 unit=km/h
